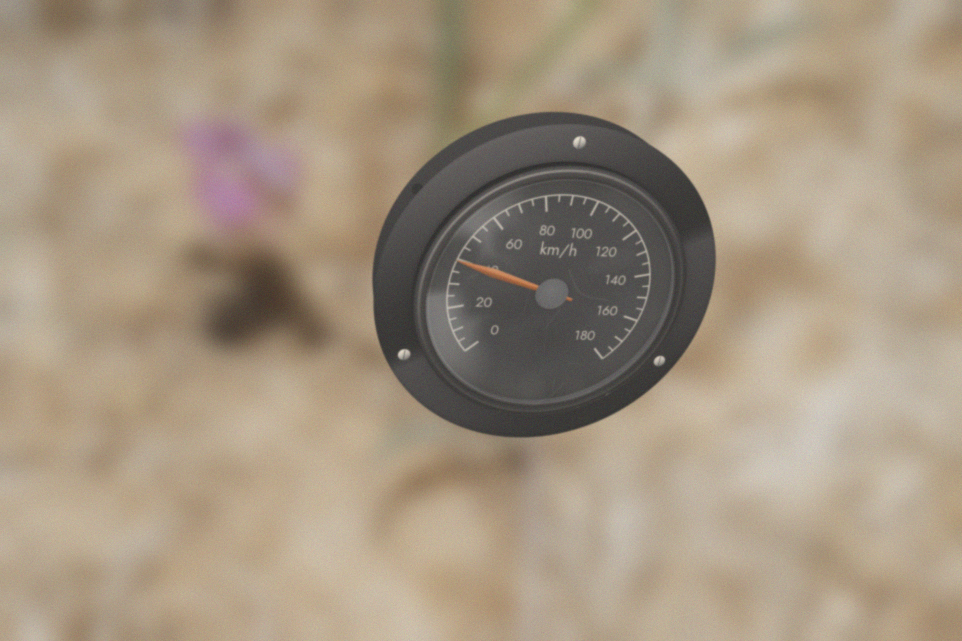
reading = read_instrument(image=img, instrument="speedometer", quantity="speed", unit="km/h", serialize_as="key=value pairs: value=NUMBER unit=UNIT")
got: value=40 unit=km/h
